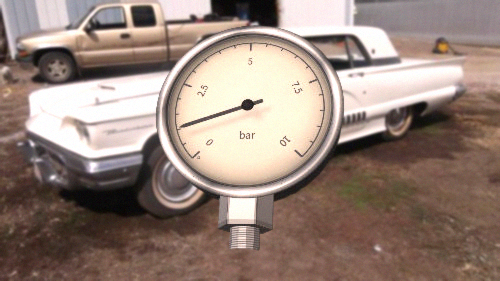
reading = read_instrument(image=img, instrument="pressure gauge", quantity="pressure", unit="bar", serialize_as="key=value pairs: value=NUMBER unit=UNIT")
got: value=1 unit=bar
